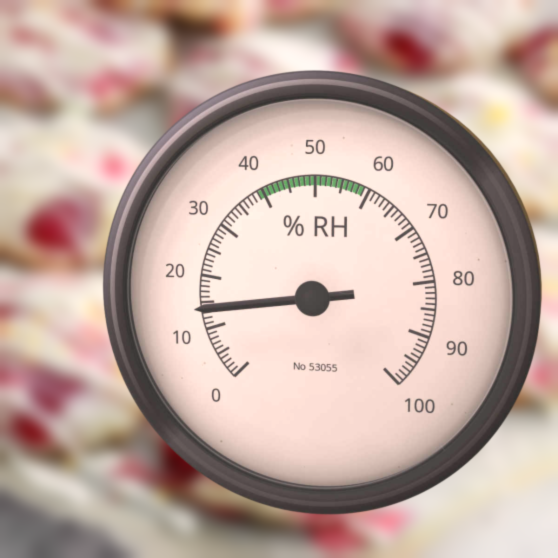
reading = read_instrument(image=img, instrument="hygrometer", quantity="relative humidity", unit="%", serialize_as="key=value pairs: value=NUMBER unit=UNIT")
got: value=14 unit=%
